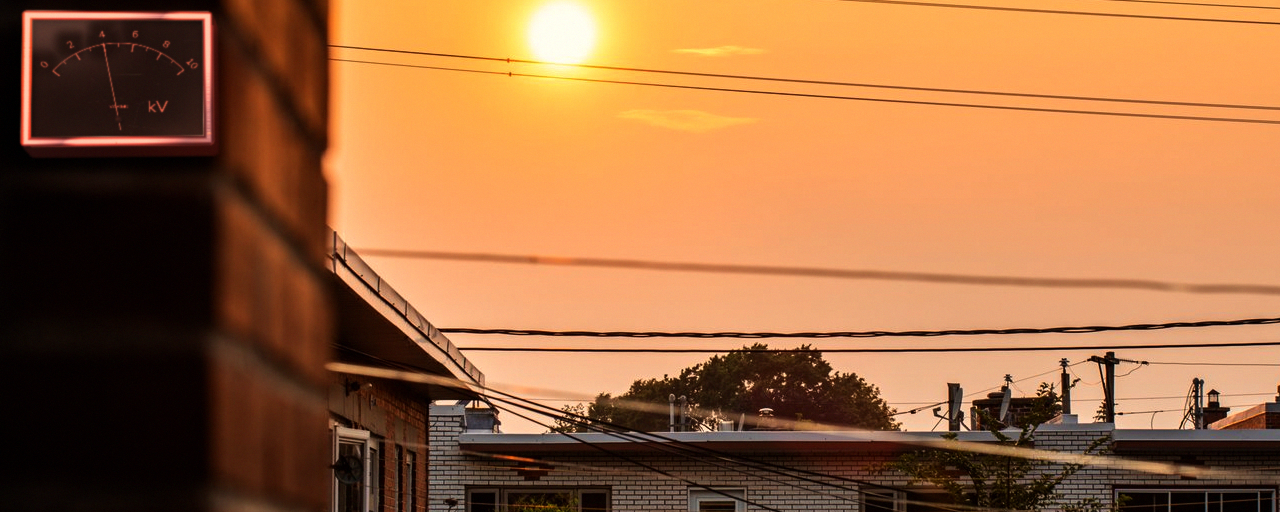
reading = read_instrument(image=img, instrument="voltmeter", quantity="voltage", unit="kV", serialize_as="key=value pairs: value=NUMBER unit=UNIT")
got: value=4 unit=kV
